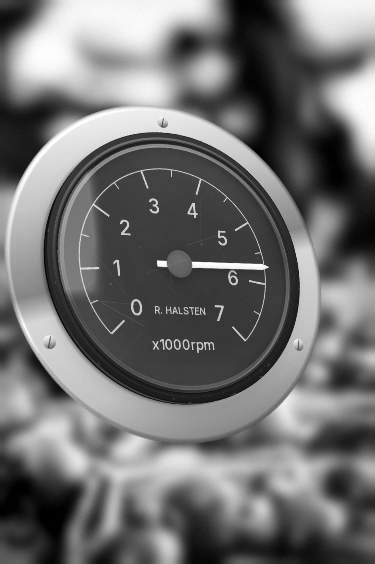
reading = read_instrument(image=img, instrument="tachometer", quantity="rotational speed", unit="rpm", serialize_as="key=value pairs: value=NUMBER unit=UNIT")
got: value=5750 unit=rpm
